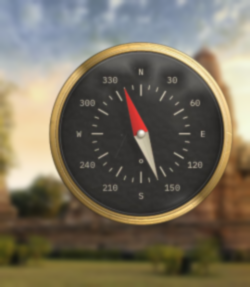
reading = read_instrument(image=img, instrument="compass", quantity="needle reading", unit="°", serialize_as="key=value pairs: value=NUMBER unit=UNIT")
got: value=340 unit=°
